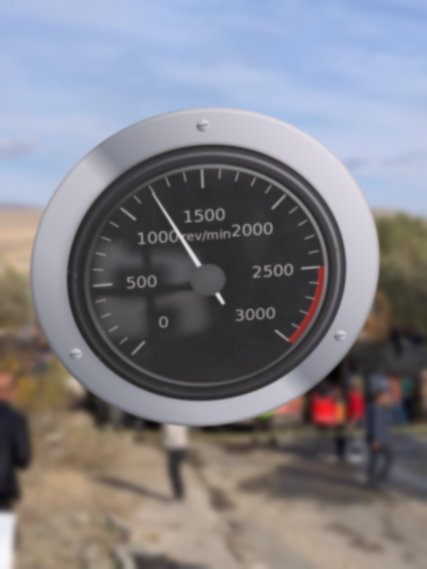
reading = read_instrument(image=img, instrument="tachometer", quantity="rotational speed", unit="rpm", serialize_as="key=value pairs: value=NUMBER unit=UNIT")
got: value=1200 unit=rpm
